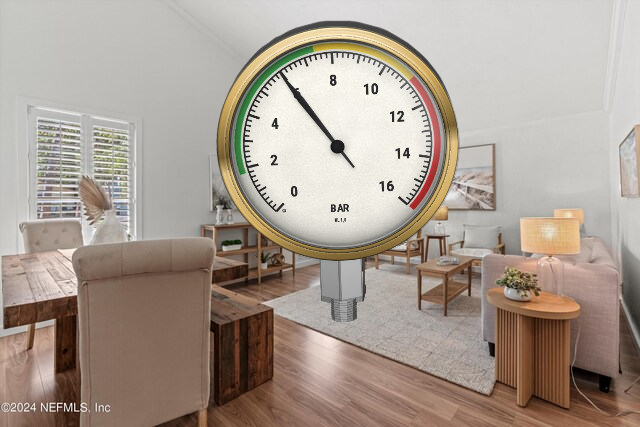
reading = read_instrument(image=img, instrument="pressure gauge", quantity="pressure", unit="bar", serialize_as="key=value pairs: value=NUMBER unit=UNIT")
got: value=6 unit=bar
